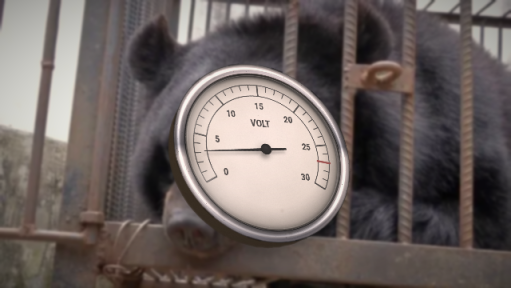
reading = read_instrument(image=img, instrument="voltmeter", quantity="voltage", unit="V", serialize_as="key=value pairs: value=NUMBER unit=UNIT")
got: value=3 unit=V
